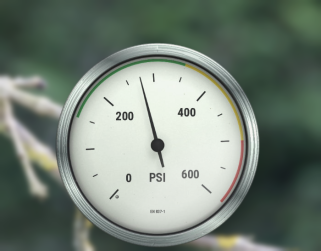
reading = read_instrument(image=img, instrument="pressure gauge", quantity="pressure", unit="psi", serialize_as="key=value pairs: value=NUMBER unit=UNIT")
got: value=275 unit=psi
